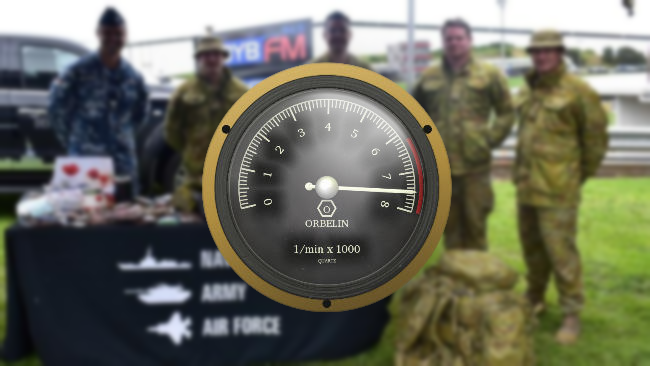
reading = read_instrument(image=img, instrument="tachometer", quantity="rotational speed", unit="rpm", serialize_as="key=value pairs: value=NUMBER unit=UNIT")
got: value=7500 unit=rpm
